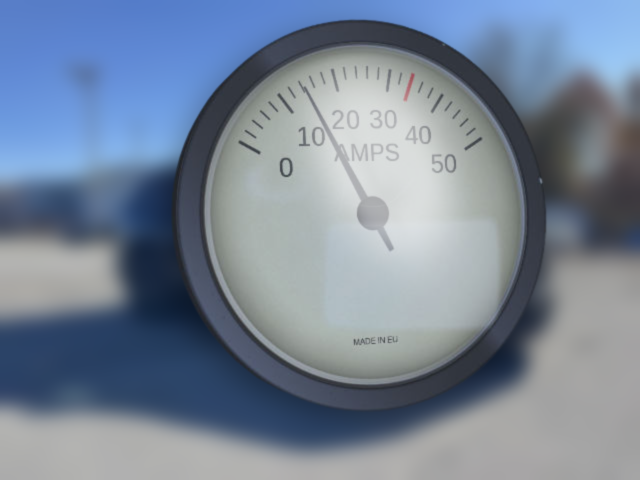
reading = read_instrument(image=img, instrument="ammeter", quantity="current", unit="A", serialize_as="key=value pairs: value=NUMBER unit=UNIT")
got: value=14 unit=A
